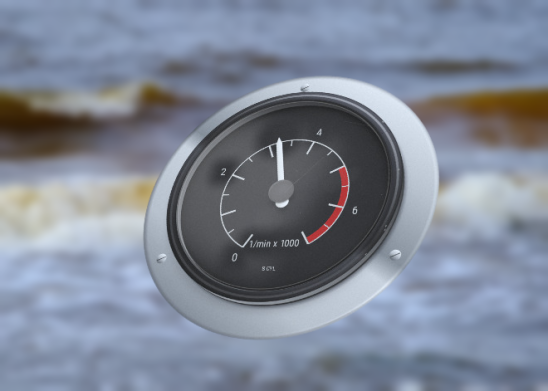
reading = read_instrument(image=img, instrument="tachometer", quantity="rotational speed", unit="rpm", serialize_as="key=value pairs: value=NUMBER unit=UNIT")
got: value=3250 unit=rpm
